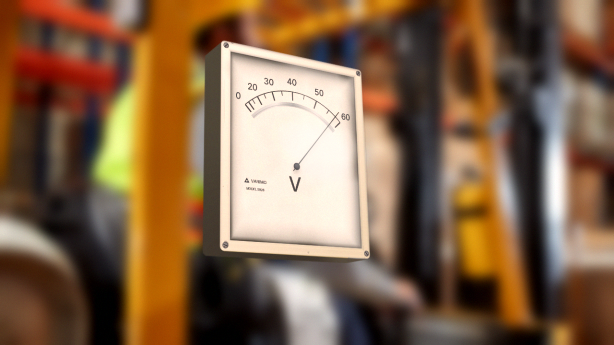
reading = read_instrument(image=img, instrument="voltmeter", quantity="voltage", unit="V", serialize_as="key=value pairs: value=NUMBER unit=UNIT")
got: value=57.5 unit=V
